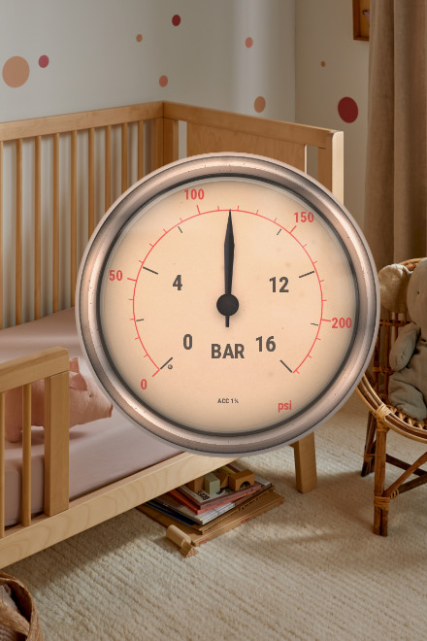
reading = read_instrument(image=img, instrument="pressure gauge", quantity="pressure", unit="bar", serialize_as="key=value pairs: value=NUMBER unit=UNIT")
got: value=8 unit=bar
